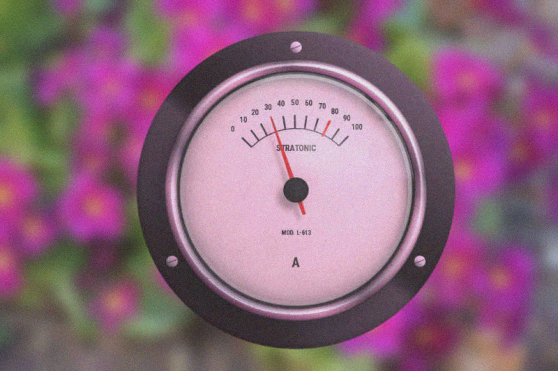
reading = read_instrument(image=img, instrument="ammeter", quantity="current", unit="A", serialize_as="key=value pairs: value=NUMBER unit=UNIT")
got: value=30 unit=A
